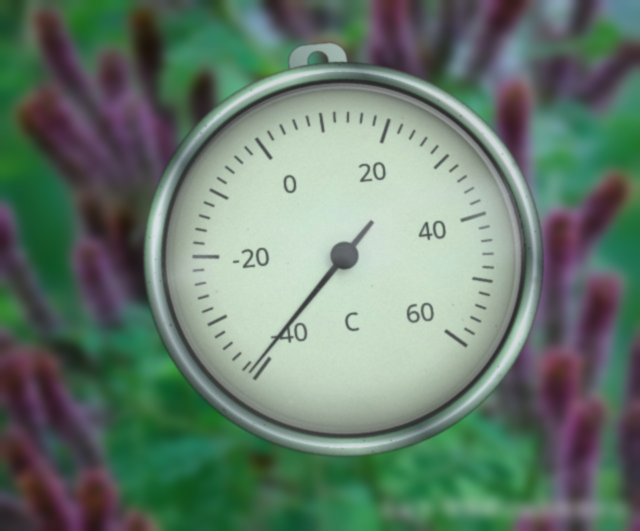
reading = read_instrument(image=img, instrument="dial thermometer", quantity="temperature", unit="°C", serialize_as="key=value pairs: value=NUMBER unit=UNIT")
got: value=-39 unit=°C
